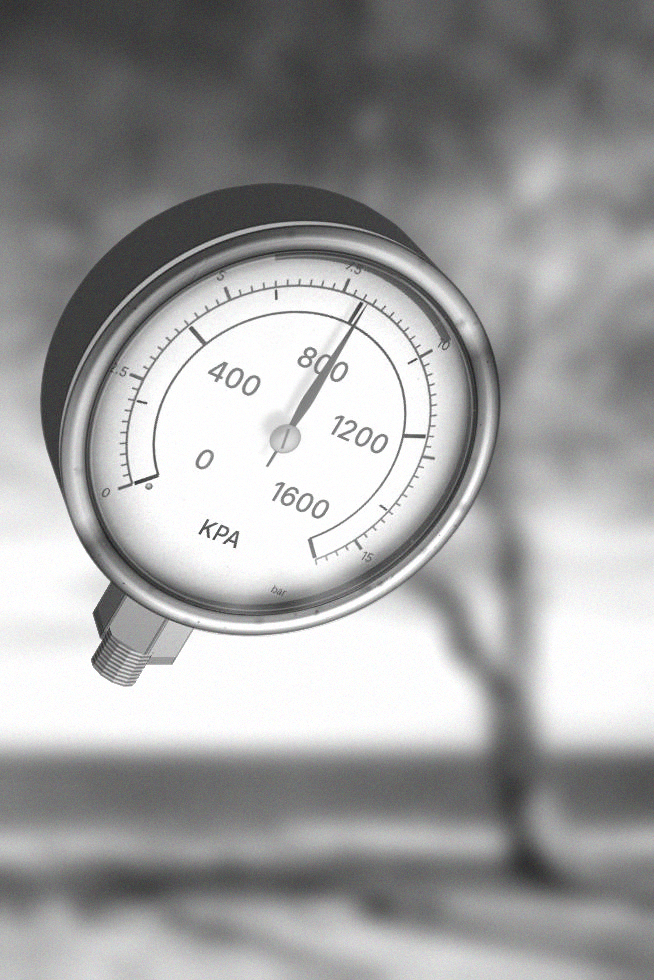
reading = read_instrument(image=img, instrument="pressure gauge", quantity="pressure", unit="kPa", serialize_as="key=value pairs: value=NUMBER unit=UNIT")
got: value=800 unit=kPa
